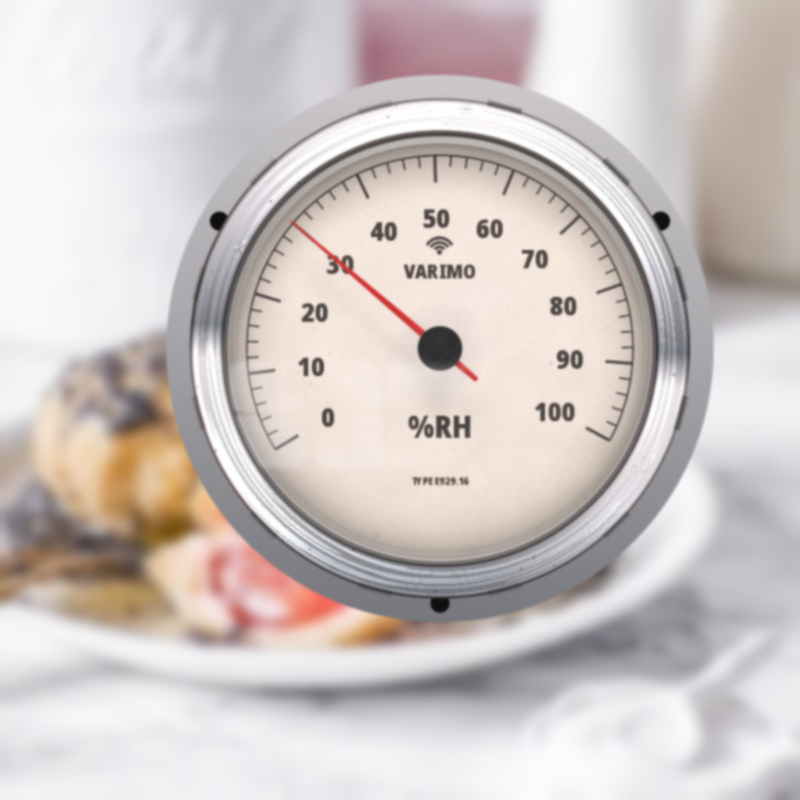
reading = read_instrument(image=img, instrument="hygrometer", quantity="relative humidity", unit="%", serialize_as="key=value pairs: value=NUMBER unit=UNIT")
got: value=30 unit=%
